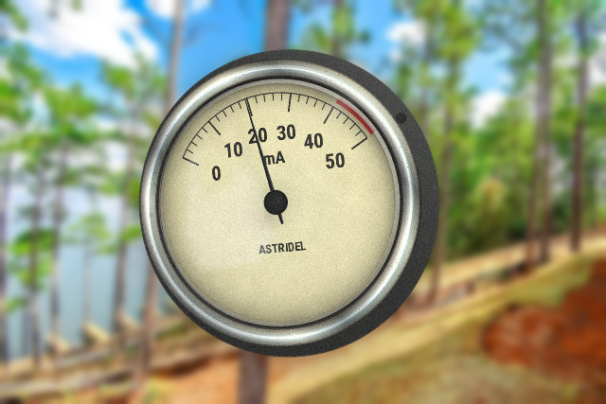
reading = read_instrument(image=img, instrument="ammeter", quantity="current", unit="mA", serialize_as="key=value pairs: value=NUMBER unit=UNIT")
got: value=20 unit=mA
